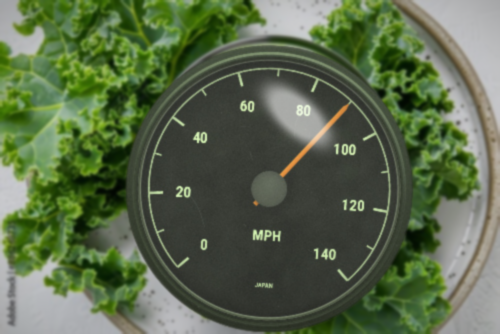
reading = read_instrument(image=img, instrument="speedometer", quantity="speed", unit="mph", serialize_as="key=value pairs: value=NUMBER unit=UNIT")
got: value=90 unit=mph
